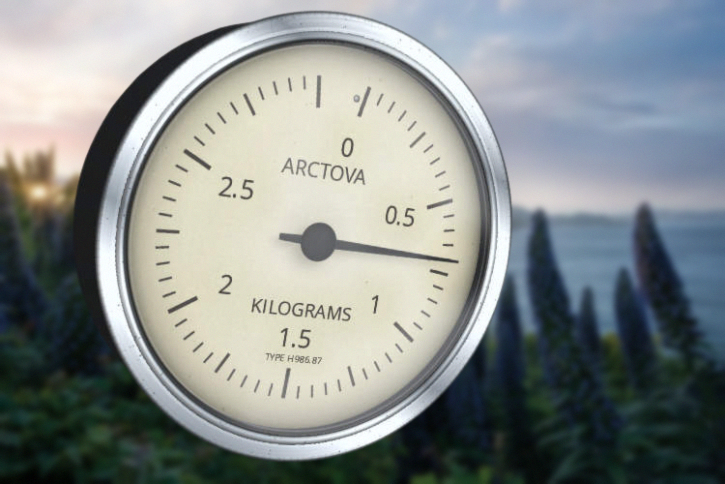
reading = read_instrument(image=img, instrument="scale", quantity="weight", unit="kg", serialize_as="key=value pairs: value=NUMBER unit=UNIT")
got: value=0.7 unit=kg
